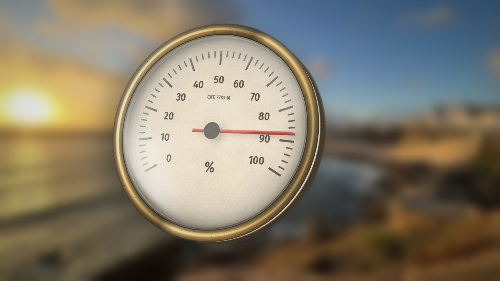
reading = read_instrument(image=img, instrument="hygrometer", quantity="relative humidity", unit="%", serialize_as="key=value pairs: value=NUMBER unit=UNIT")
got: value=88 unit=%
